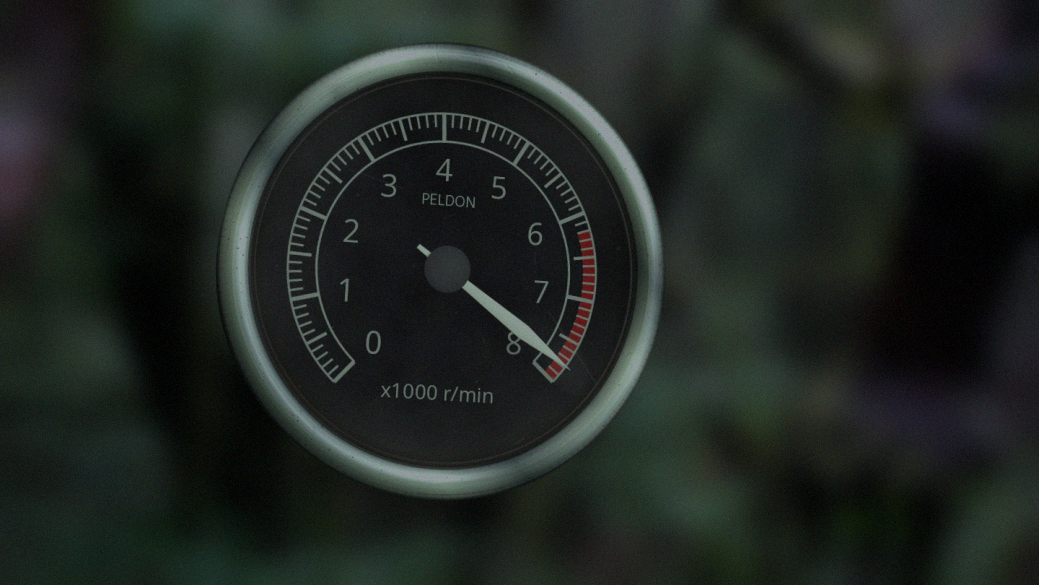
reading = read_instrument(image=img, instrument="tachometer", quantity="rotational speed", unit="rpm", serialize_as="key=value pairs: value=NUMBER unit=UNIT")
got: value=7800 unit=rpm
